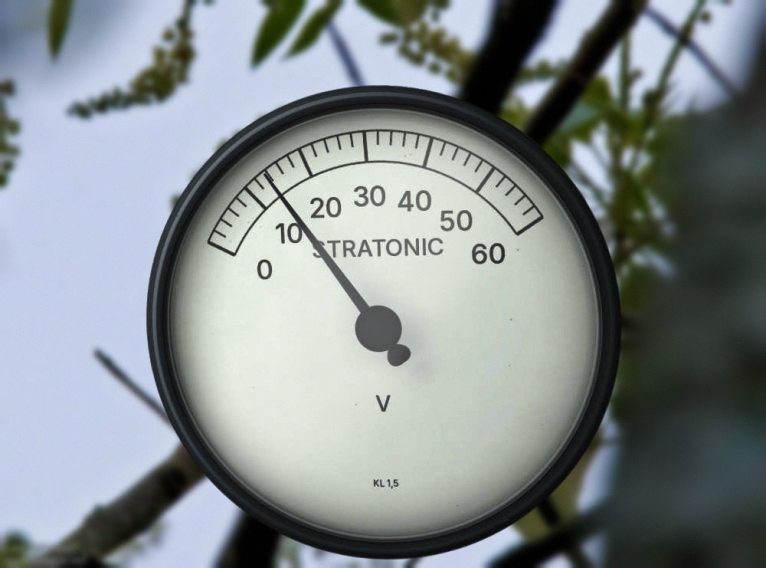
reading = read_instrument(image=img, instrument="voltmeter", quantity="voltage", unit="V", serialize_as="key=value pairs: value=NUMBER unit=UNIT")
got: value=14 unit=V
